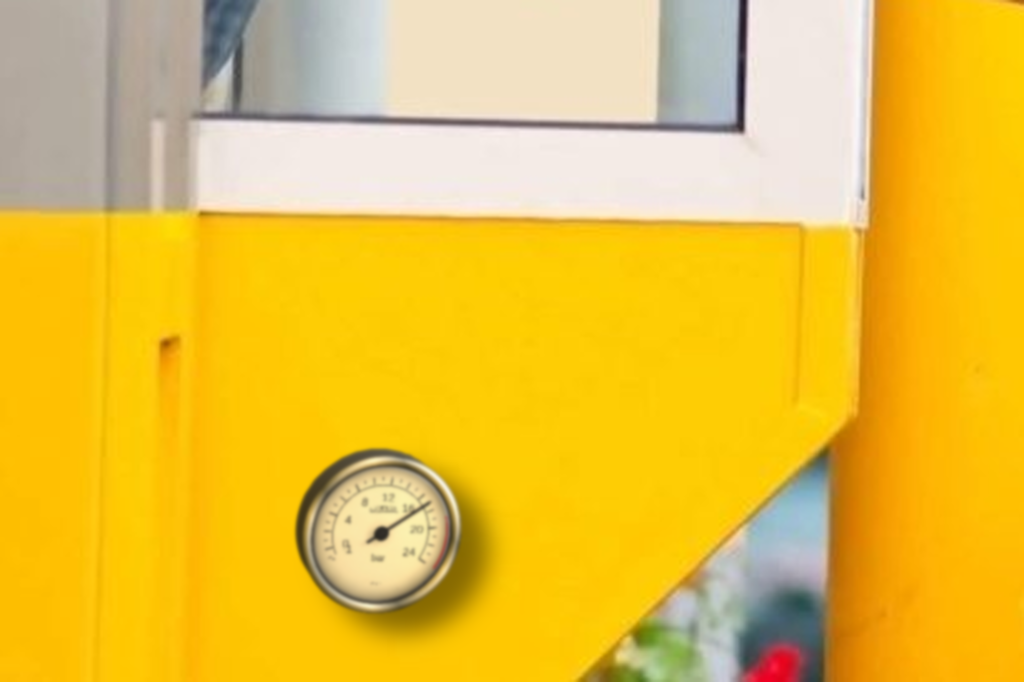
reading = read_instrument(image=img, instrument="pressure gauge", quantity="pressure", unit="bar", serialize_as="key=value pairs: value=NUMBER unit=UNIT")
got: value=17 unit=bar
